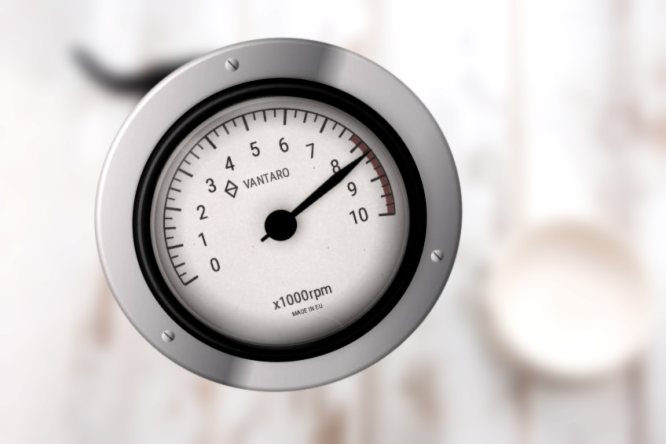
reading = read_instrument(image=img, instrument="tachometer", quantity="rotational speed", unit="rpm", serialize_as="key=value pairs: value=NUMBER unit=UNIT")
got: value=8250 unit=rpm
